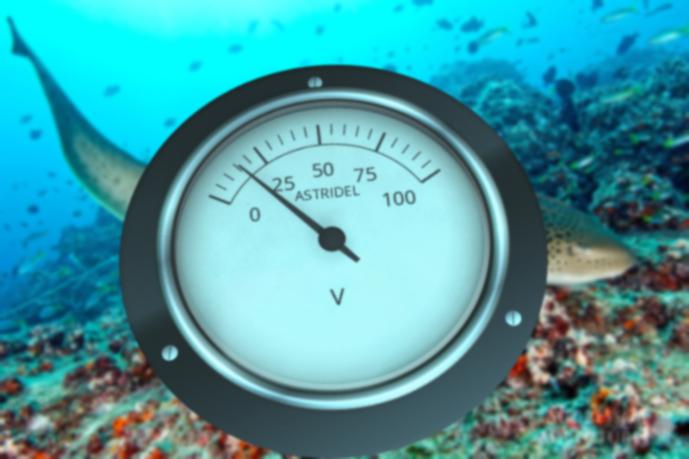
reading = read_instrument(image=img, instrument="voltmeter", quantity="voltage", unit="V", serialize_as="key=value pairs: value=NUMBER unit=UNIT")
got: value=15 unit=V
